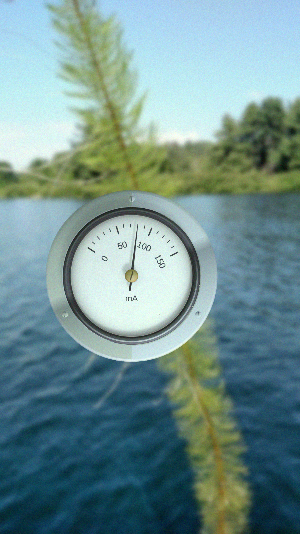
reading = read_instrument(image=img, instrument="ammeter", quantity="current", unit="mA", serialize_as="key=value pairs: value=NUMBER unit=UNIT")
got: value=80 unit=mA
